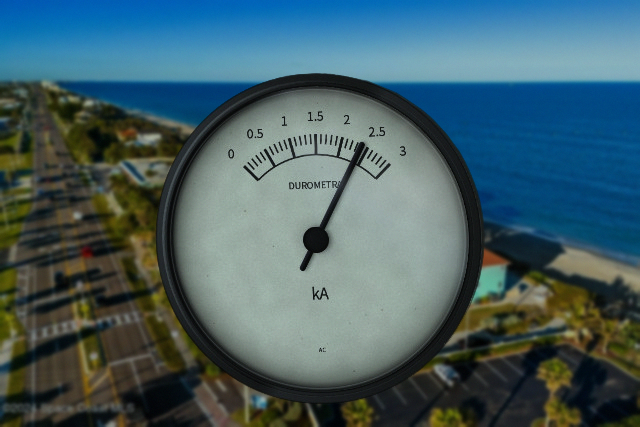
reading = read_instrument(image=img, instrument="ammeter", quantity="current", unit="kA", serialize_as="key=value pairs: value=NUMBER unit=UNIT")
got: value=2.4 unit=kA
